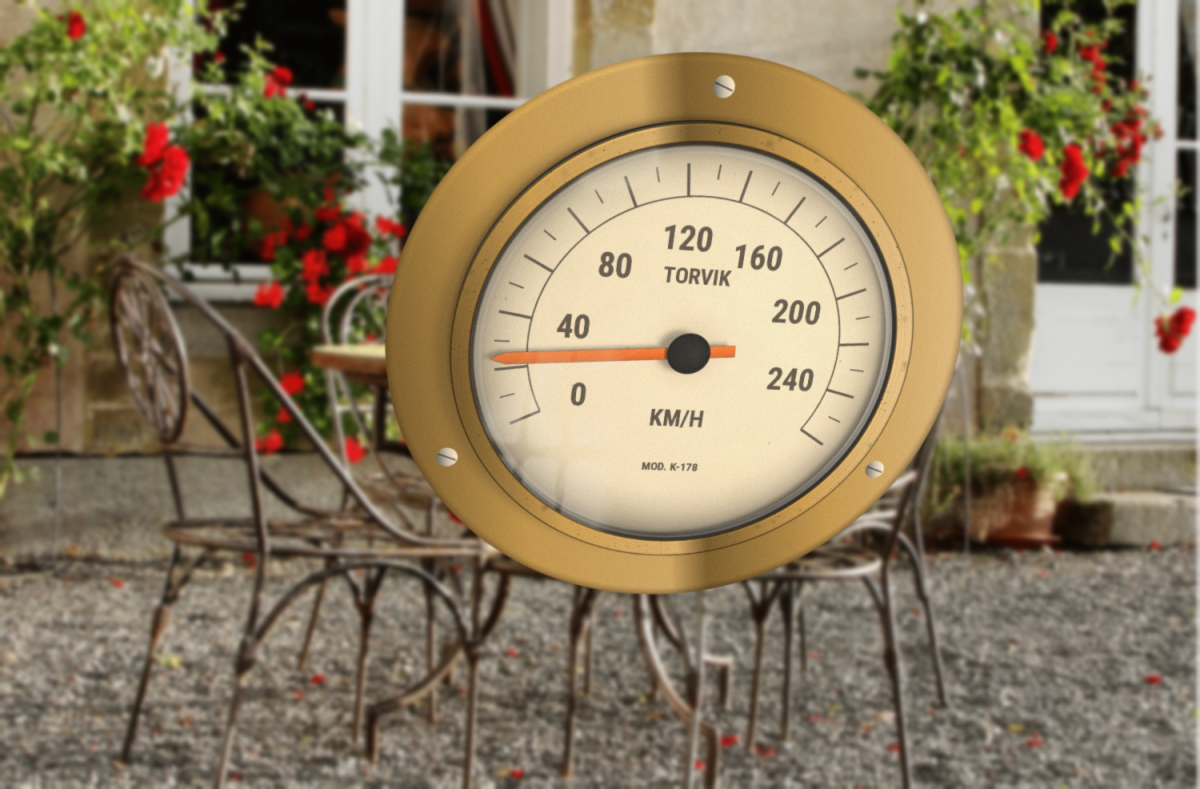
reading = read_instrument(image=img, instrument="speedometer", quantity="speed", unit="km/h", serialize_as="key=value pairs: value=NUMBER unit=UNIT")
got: value=25 unit=km/h
